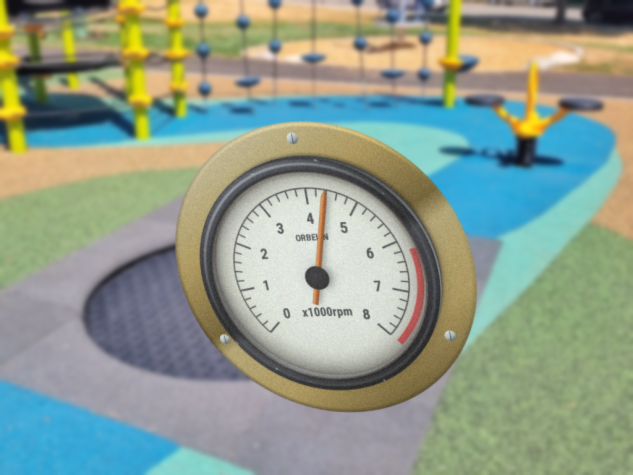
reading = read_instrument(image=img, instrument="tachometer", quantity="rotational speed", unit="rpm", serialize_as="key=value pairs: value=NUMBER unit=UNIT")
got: value=4400 unit=rpm
